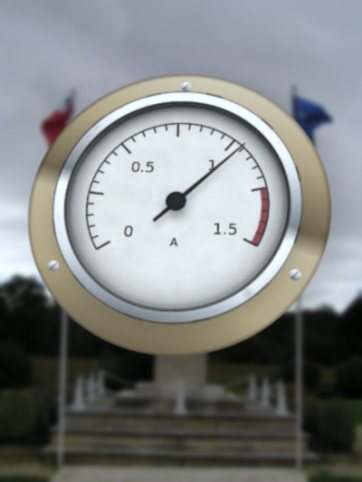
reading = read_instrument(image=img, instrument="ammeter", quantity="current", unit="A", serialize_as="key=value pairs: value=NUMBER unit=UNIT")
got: value=1.05 unit=A
